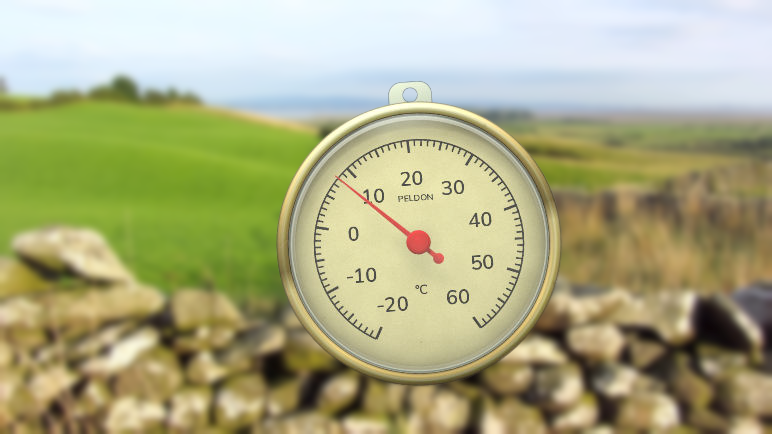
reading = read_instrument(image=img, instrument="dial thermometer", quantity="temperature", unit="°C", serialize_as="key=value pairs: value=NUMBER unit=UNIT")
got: value=8 unit=°C
